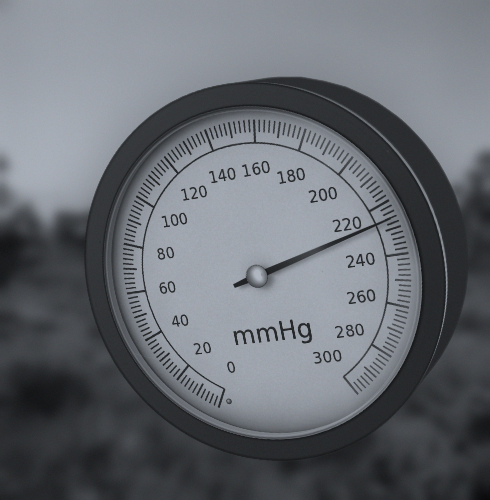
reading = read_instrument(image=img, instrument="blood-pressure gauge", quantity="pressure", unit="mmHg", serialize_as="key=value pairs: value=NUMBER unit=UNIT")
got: value=226 unit=mmHg
